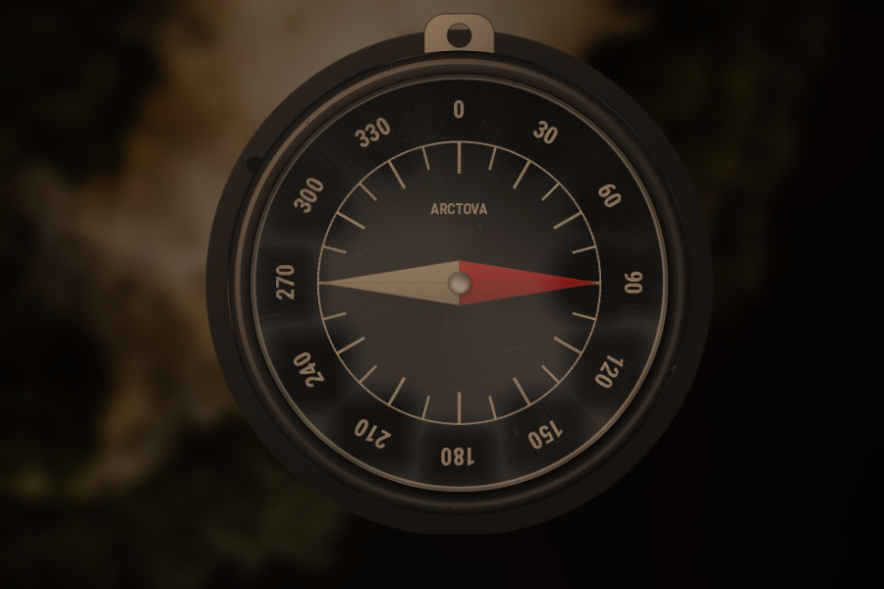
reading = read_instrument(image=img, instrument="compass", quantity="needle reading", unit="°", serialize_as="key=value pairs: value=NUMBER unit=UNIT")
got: value=90 unit=°
